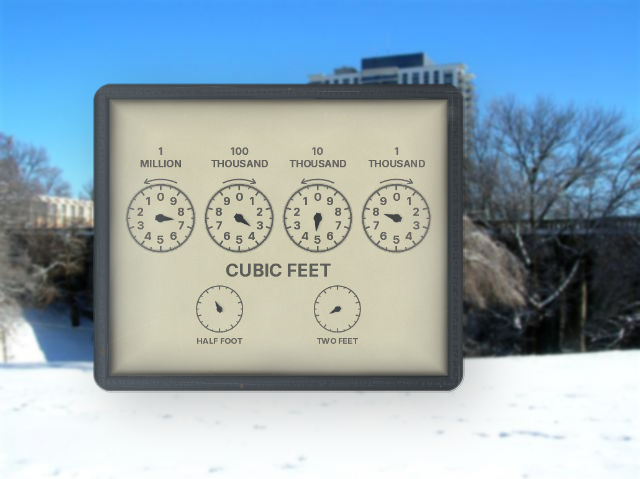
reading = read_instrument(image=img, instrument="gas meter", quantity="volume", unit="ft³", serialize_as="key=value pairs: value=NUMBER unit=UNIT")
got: value=734800 unit=ft³
